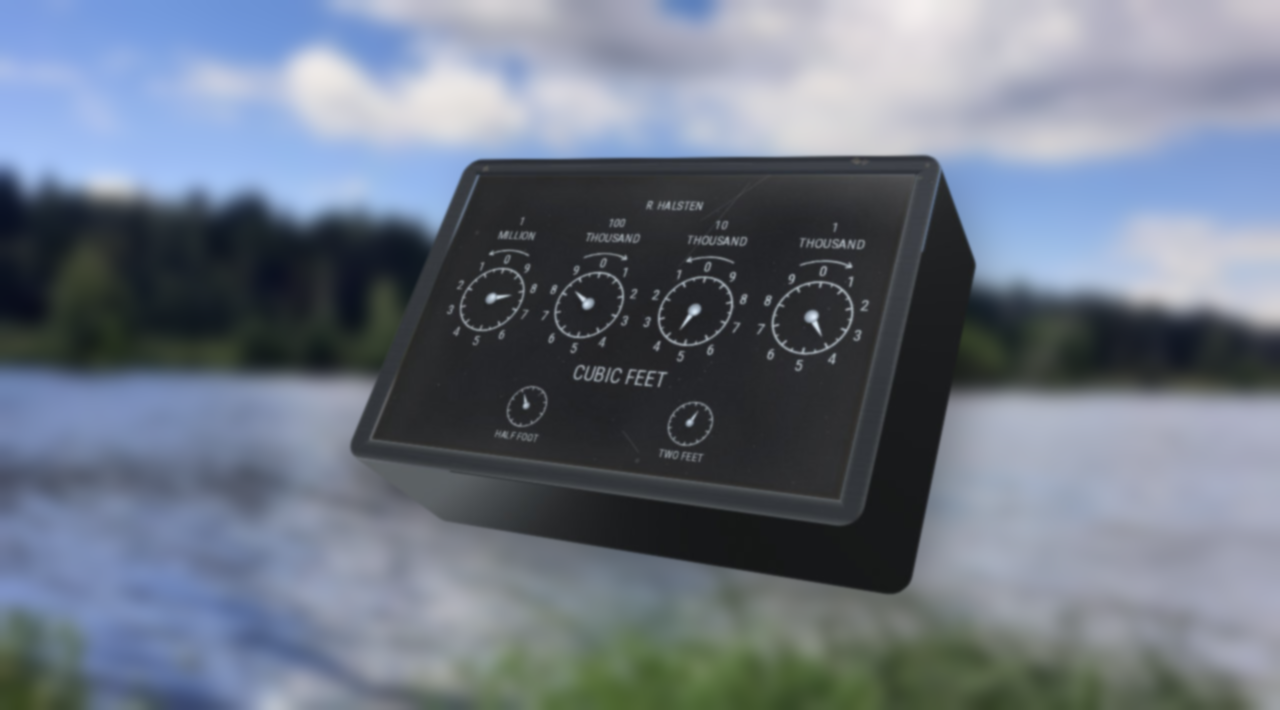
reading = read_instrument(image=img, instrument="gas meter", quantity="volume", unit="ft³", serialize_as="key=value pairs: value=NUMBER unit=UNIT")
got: value=784400 unit=ft³
